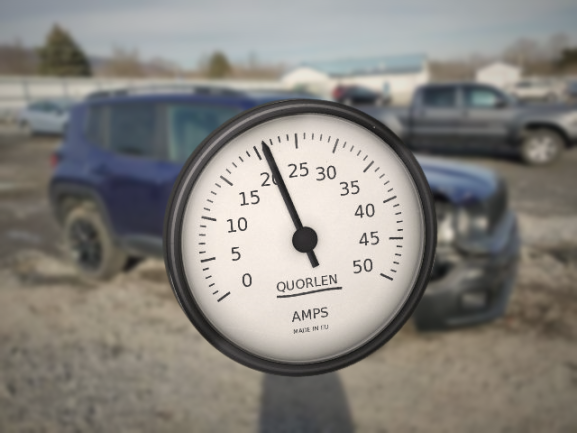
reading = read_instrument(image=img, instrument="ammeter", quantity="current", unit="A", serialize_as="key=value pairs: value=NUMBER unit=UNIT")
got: value=21 unit=A
